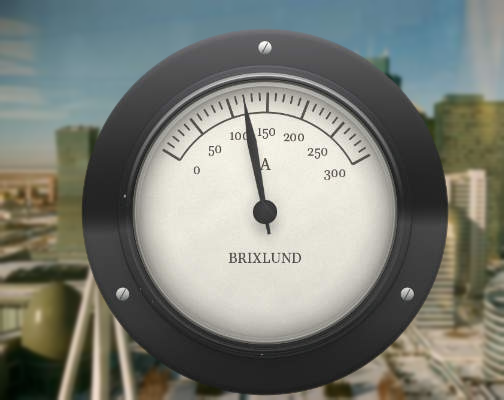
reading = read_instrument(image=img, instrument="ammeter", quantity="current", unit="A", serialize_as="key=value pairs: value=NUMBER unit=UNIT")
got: value=120 unit=A
